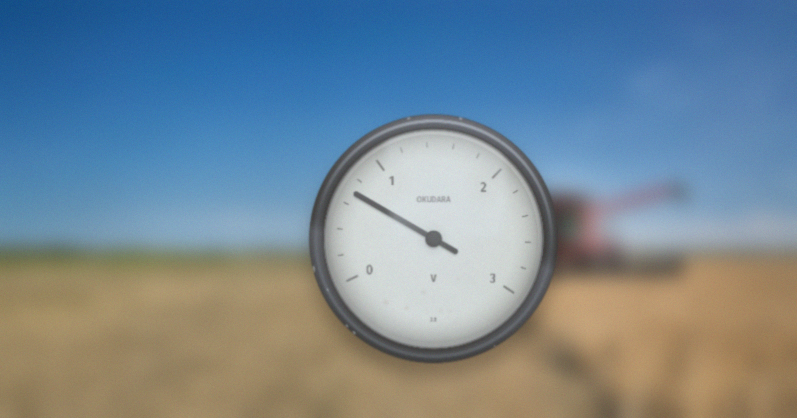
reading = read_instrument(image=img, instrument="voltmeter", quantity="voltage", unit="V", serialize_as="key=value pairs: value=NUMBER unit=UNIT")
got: value=0.7 unit=V
